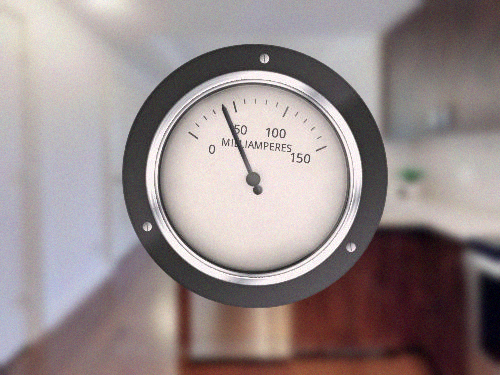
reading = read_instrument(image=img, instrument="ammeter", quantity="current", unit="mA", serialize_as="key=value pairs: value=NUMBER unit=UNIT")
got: value=40 unit=mA
